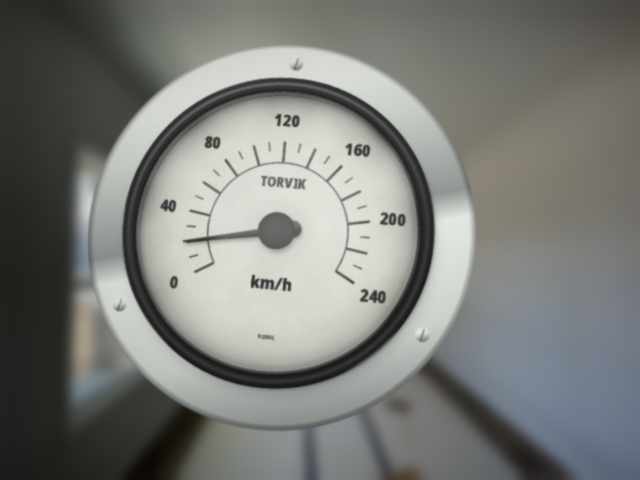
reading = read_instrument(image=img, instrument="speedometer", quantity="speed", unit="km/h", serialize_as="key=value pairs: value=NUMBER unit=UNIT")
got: value=20 unit=km/h
